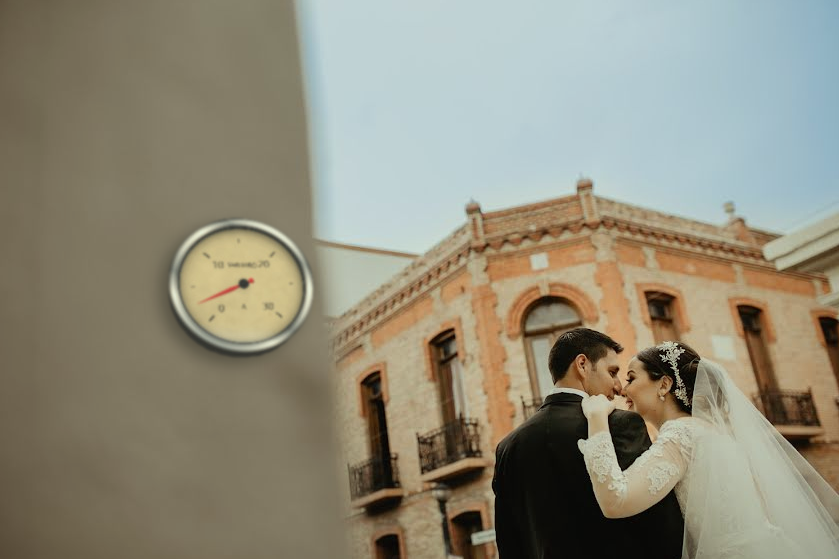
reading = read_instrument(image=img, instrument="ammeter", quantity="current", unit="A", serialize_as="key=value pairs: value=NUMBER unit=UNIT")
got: value=2.5 unit=A
